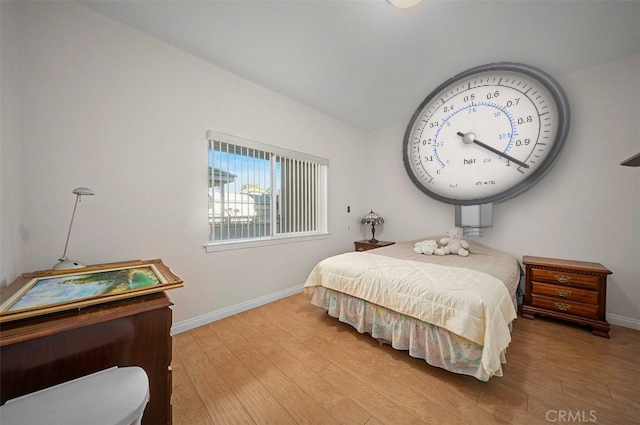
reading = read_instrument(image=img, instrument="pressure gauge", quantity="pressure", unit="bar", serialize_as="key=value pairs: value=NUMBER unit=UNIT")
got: value=0.98 unit=bar
